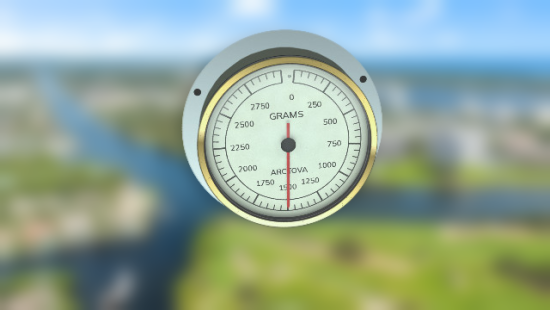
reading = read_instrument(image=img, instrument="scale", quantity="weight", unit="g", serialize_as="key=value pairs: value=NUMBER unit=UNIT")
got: value=1500 unit=g
